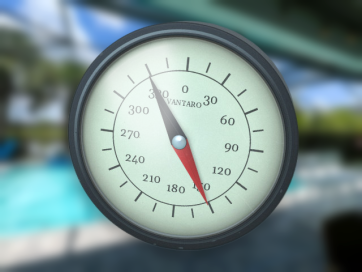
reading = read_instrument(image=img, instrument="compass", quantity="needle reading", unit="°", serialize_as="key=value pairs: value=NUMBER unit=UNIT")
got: value=150 unit=°
